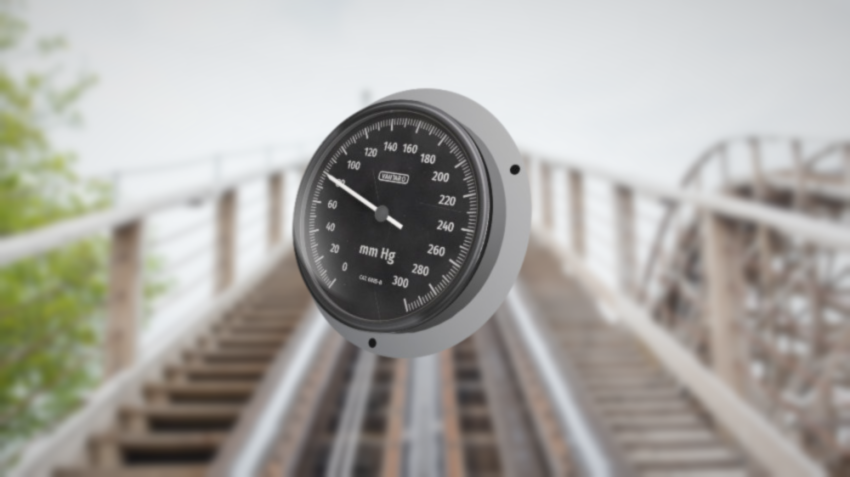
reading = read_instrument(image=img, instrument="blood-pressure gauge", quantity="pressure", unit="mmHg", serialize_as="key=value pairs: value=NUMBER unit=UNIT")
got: value=80 unit=mmHg
